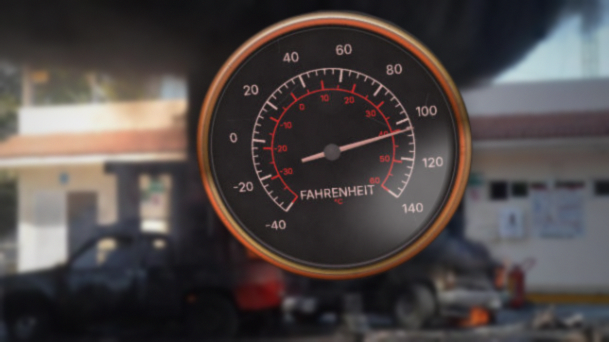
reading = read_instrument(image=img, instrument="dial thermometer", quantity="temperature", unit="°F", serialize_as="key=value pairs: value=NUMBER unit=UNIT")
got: value=104 unit=°F
